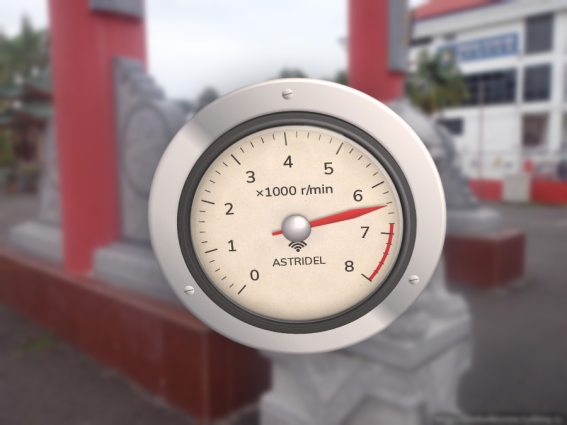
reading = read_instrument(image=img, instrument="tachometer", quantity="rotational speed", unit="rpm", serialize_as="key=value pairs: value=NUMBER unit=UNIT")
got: value=6400 unit=rpm
